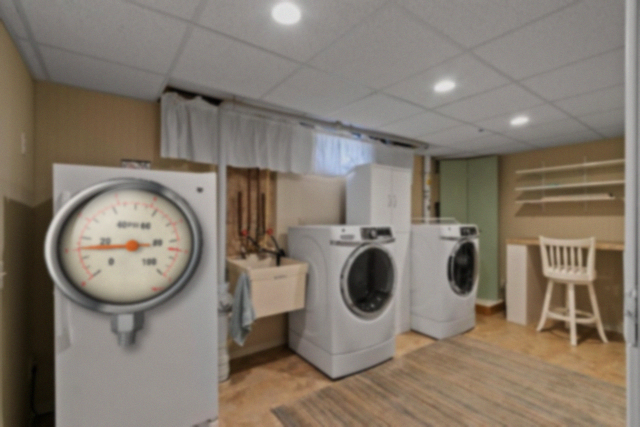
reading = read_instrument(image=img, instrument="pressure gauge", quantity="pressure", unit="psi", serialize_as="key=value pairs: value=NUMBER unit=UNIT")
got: value=15 unit=psi
